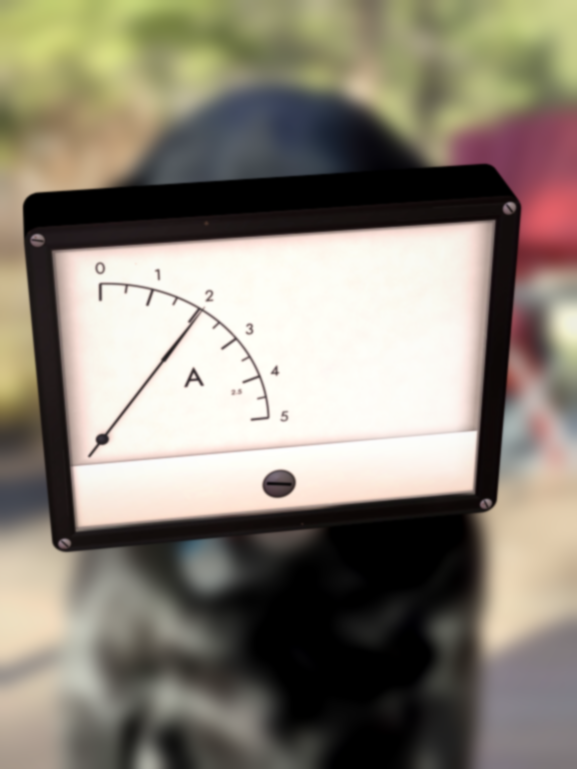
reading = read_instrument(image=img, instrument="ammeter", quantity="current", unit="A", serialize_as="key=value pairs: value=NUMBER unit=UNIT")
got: value=2 unit=A
